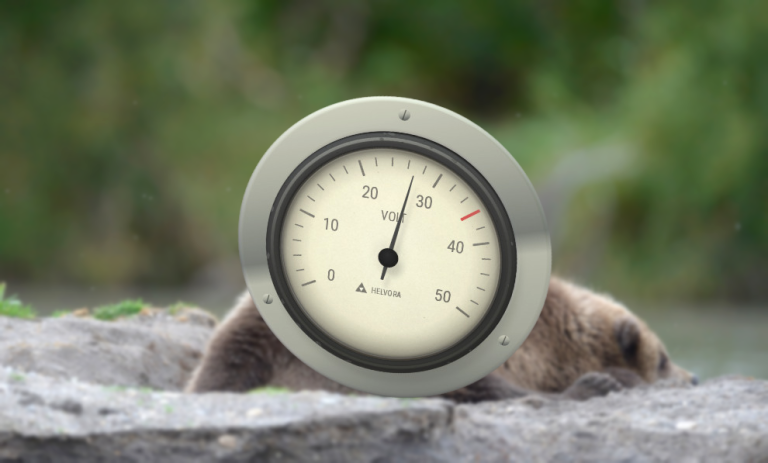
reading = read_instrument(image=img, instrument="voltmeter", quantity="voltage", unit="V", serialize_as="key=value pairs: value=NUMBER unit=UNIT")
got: value=27 unit=V
